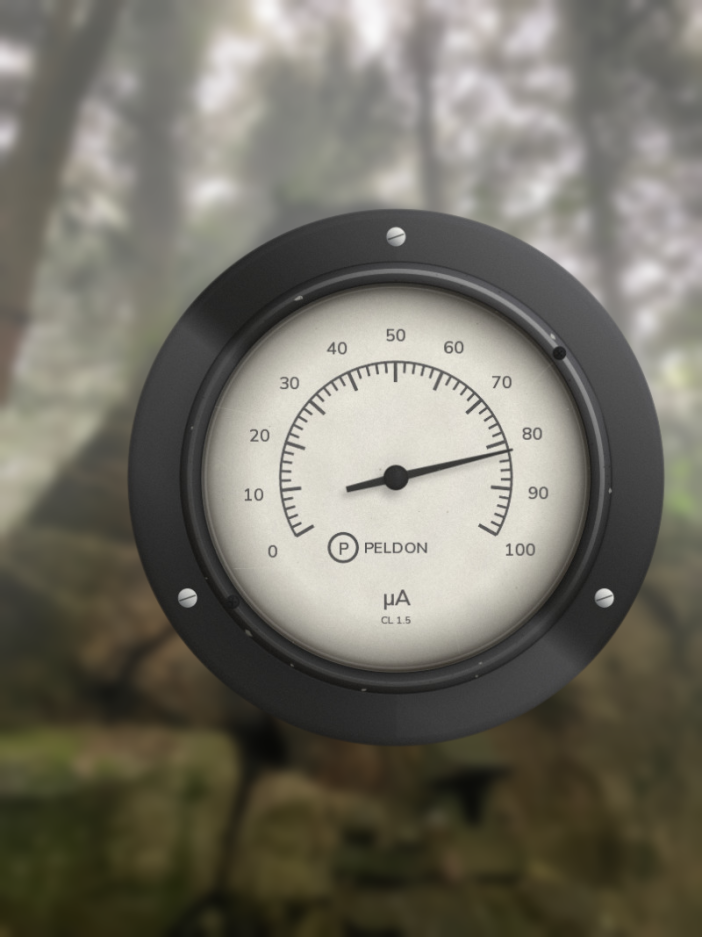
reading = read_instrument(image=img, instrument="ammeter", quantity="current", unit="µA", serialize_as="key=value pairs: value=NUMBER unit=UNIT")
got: value=82 unit=µA
